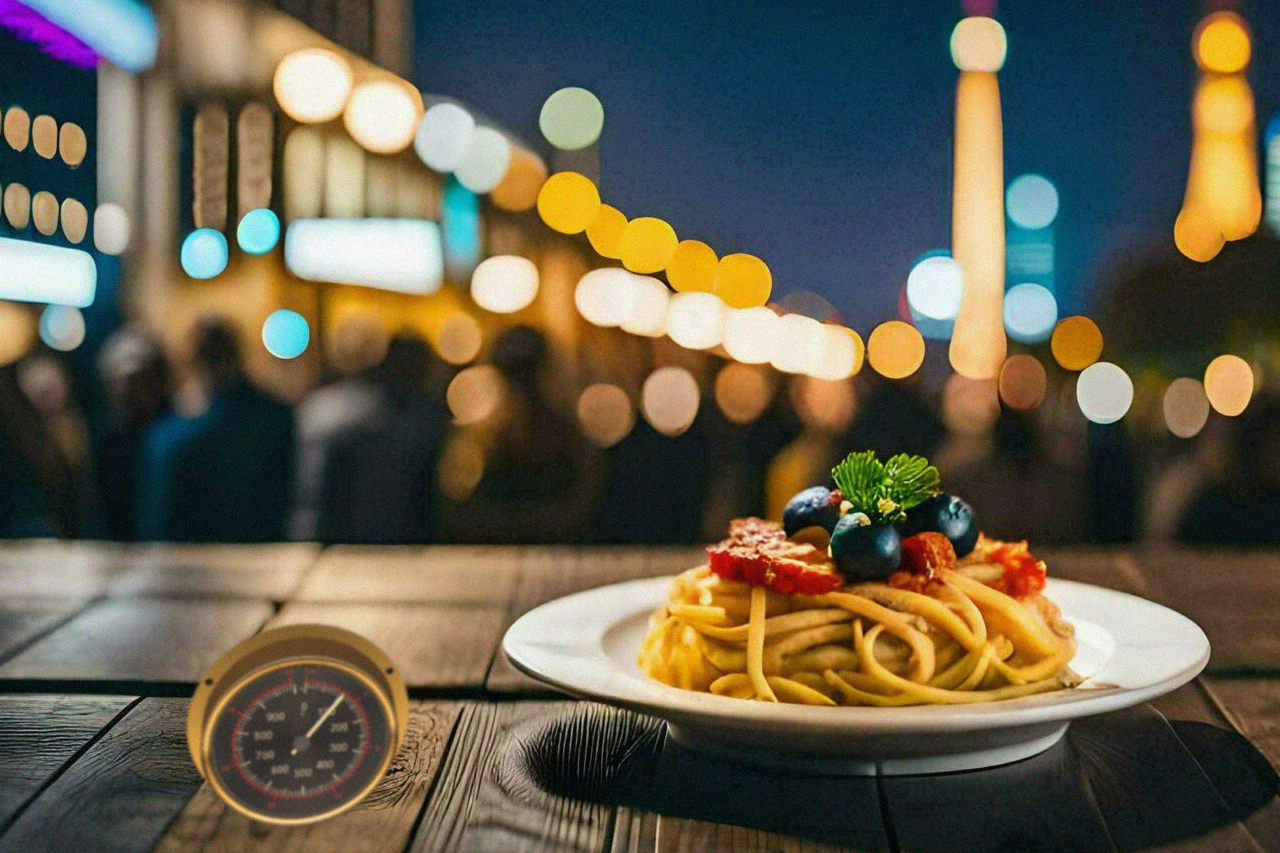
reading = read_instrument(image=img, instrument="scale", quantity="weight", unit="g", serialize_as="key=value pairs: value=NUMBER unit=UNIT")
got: value=100 unit=g
